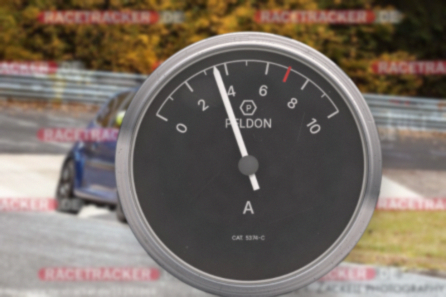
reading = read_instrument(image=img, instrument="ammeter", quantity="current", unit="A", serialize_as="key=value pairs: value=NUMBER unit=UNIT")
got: value=3.5 unit=A
